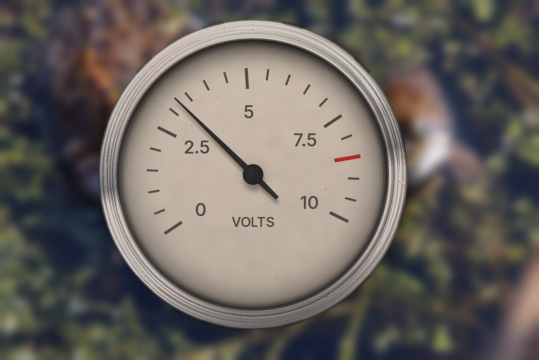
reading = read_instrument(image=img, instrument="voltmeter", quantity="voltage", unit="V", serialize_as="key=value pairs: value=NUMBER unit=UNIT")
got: value=3.25 unit=V
